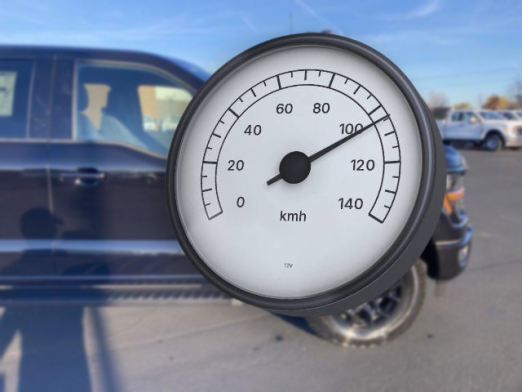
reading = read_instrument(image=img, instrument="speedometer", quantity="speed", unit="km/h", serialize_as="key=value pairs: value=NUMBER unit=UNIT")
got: value=105 unit=km/h
